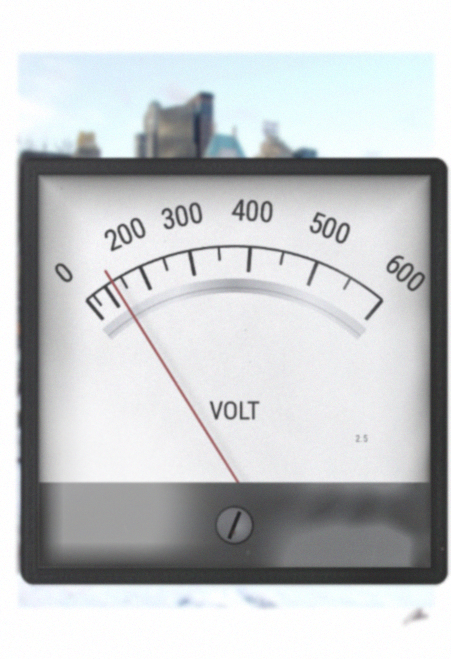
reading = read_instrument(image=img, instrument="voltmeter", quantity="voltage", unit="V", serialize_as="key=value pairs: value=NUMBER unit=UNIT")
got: value=125 unit=V
